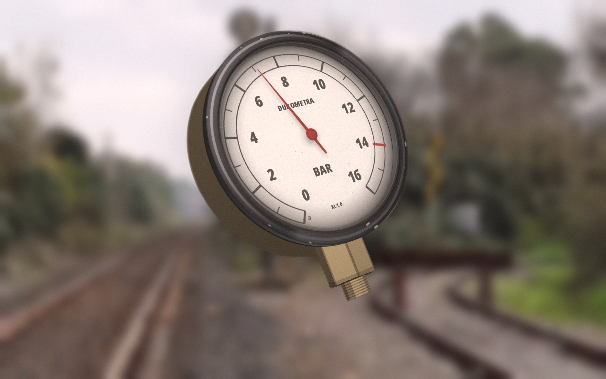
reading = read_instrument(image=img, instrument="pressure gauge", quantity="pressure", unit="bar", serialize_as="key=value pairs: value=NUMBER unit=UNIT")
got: value=7 unit=bar
